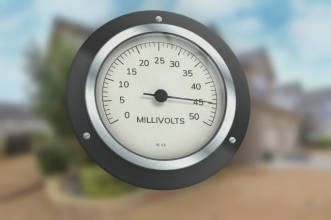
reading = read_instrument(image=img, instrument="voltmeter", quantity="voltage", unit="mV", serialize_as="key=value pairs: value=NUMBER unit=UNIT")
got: value=45 unit=mV
